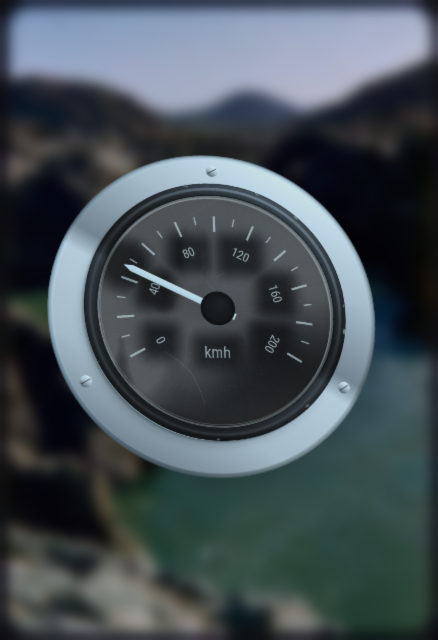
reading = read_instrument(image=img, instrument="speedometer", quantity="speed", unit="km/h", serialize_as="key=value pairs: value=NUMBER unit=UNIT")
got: value=45 unit=km/h
